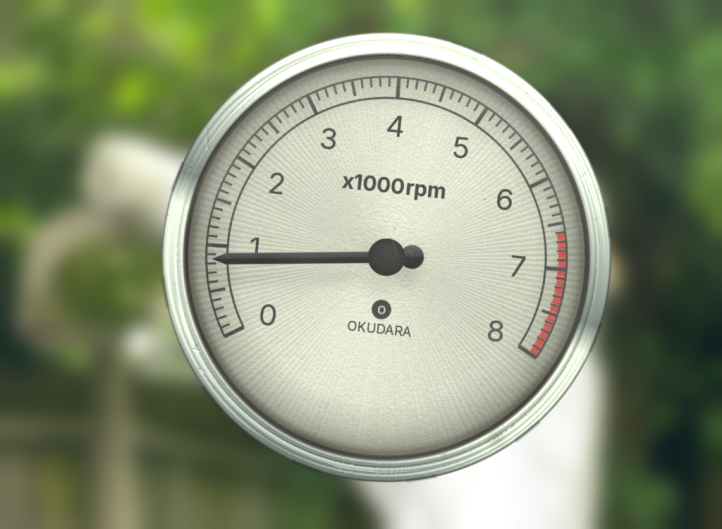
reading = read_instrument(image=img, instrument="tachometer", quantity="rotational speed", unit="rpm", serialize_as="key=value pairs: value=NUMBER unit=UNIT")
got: value=850 unit=rpm
